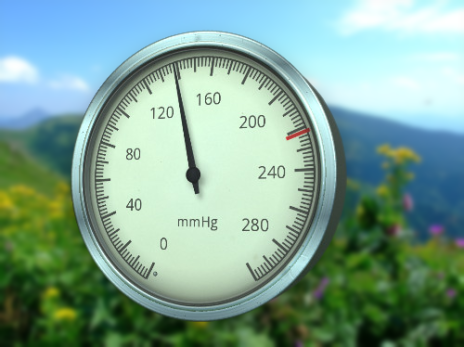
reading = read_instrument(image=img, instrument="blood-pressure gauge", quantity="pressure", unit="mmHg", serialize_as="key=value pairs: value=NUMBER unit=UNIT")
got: value=140 unit=mmHg
